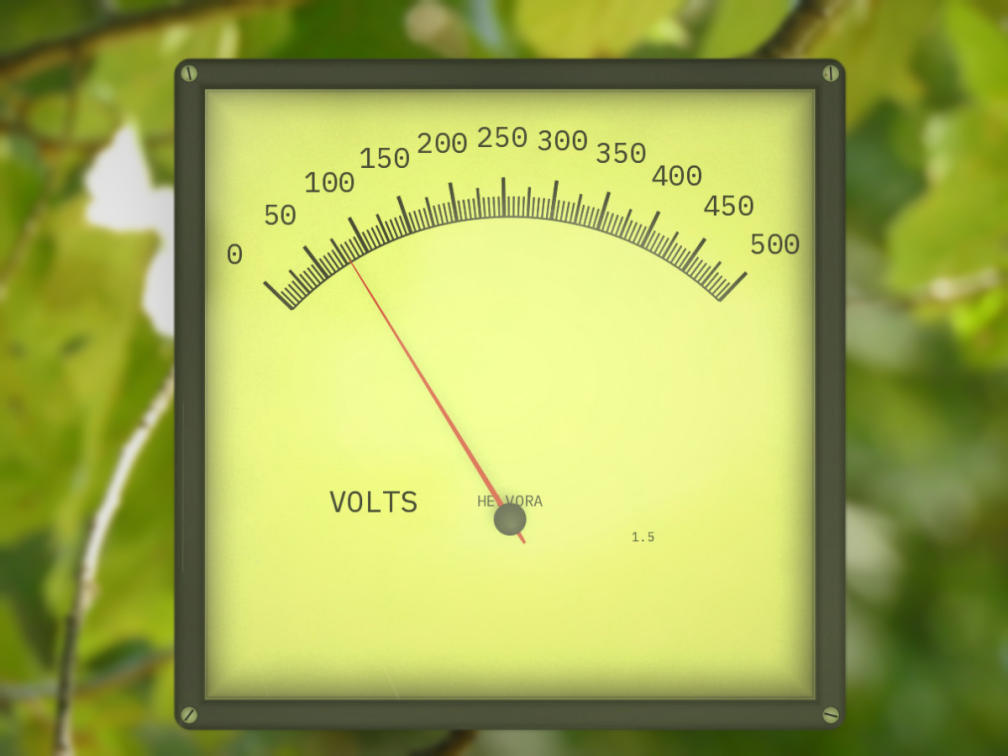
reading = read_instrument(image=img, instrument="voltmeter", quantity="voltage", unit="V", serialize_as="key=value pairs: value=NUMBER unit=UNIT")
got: value=80 unit=V
